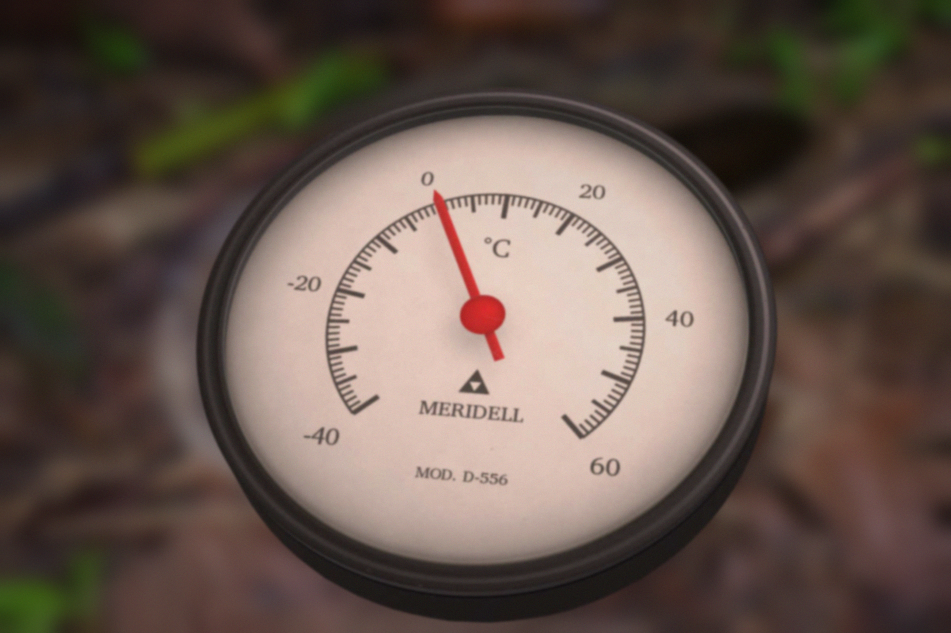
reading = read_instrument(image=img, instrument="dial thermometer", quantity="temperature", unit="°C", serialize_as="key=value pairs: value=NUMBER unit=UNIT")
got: value=0 unit=°C
